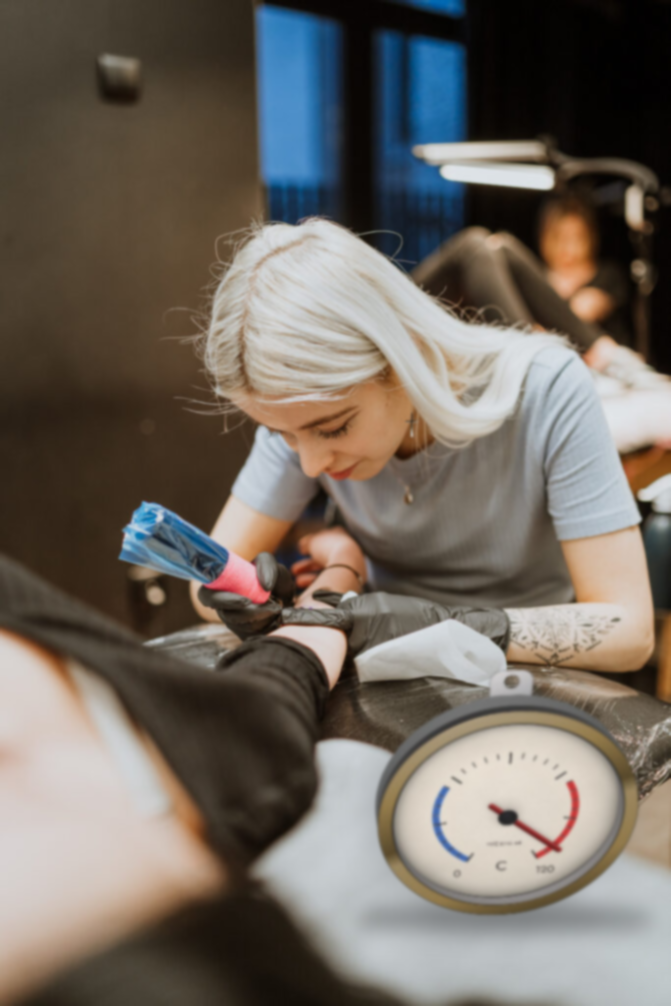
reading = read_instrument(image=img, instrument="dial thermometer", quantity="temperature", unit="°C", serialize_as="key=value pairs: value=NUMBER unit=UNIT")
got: value=112 unit=°C
